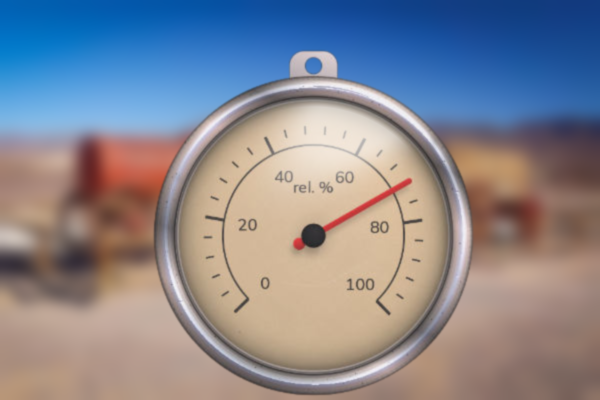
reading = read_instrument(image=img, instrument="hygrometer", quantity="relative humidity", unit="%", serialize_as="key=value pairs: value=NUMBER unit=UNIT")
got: value=72 unit=%
